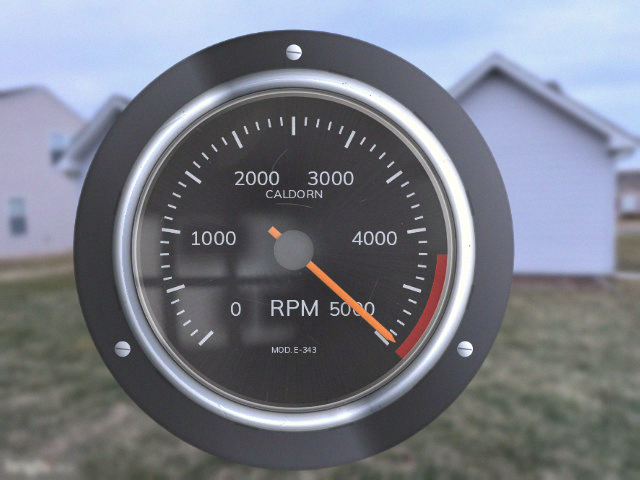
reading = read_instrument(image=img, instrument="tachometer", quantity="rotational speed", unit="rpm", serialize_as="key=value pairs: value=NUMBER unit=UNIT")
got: value=4950 unit=rpm
